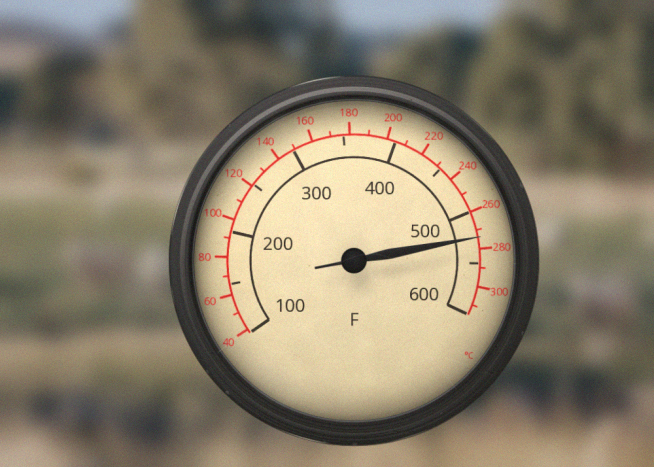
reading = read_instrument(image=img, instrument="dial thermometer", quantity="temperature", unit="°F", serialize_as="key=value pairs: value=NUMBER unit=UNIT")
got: value=525 unit=°F
